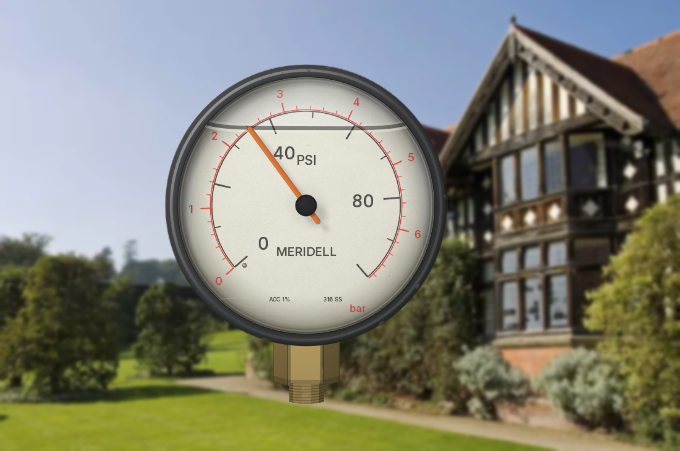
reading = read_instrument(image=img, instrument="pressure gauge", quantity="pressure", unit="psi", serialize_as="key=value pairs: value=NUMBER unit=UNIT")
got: value=35 unit=psi
